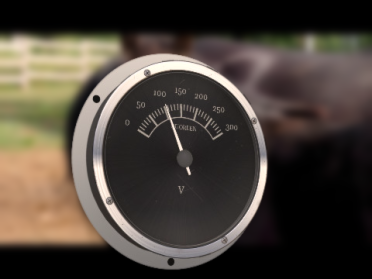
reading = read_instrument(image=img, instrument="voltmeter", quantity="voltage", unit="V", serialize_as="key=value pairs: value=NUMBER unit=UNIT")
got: value=100 unit=V
